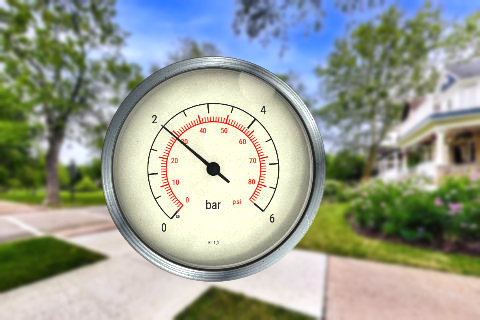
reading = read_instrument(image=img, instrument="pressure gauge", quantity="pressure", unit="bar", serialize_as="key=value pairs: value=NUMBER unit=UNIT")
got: value=2 unit=bar
